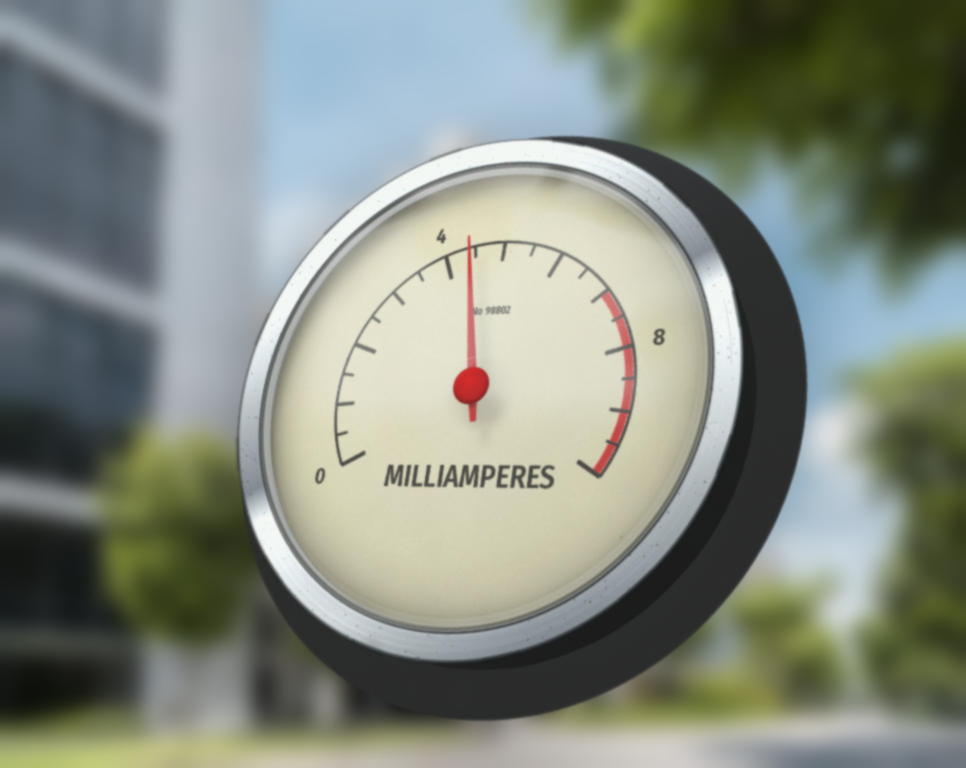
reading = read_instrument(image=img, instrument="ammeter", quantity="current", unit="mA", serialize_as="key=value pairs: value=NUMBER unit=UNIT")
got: value=4.5 unit=mA
